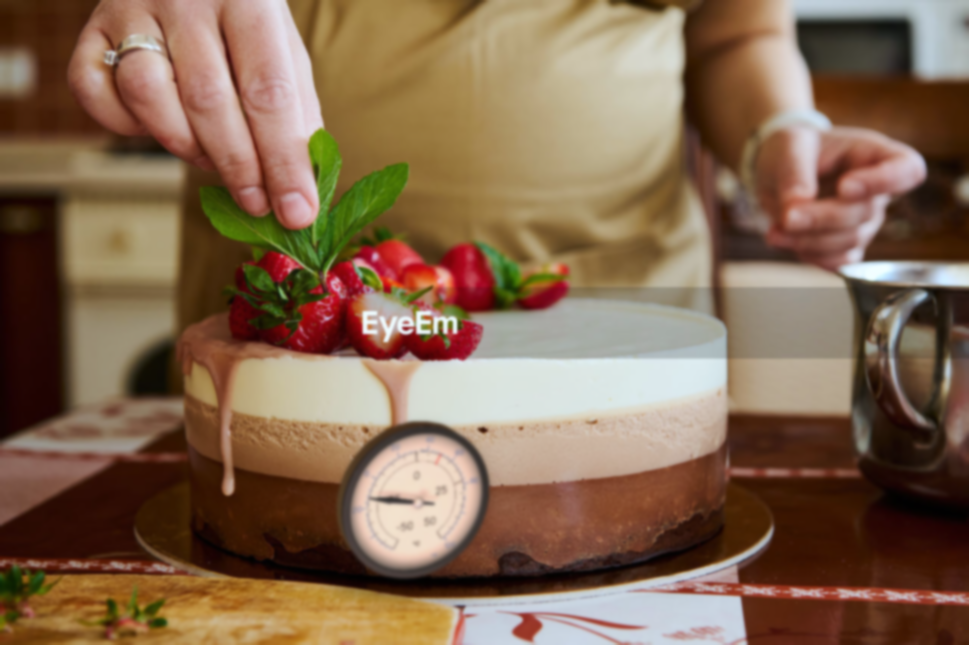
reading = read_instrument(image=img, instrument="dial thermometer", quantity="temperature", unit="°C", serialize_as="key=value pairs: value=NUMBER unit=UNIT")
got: value=-25 unit=°C
